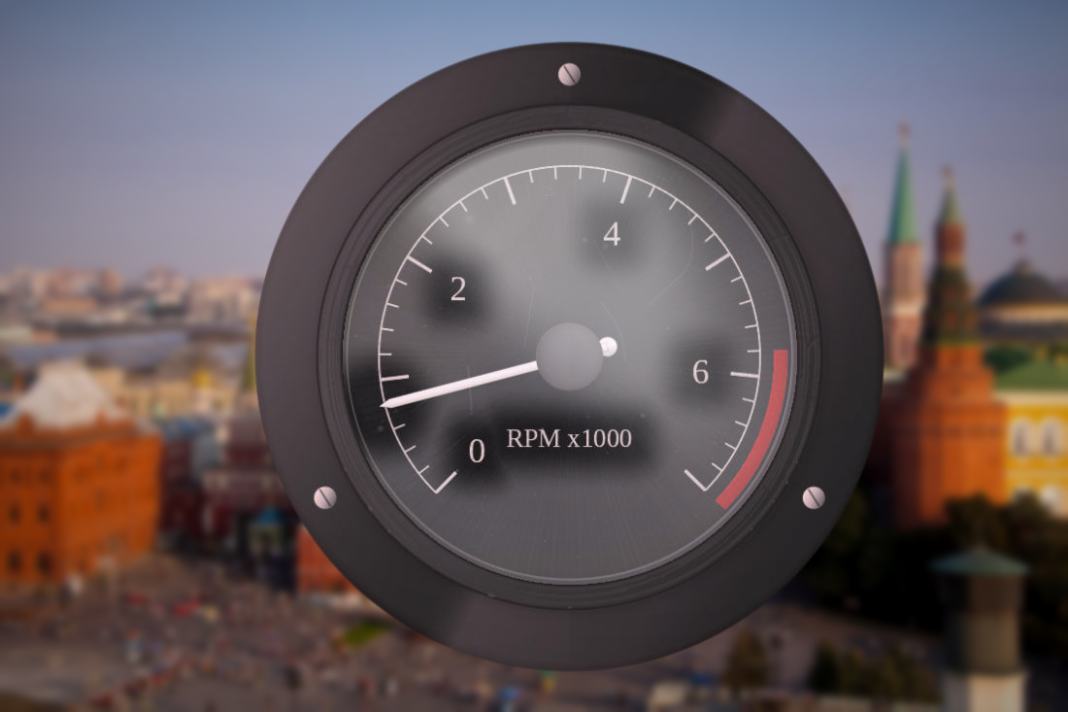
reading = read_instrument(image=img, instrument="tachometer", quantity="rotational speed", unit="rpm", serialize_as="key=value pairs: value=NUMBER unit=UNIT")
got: value=800 unit=rpm
